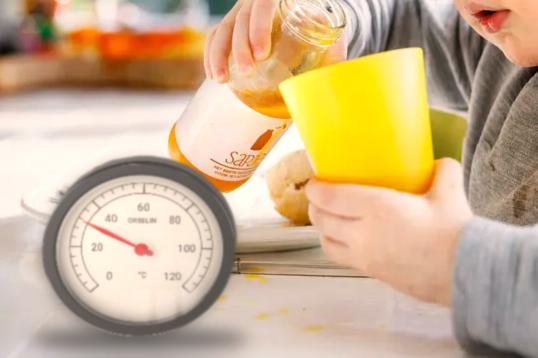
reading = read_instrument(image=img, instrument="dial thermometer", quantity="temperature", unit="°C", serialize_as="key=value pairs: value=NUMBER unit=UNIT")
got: value=32 unit=°C
